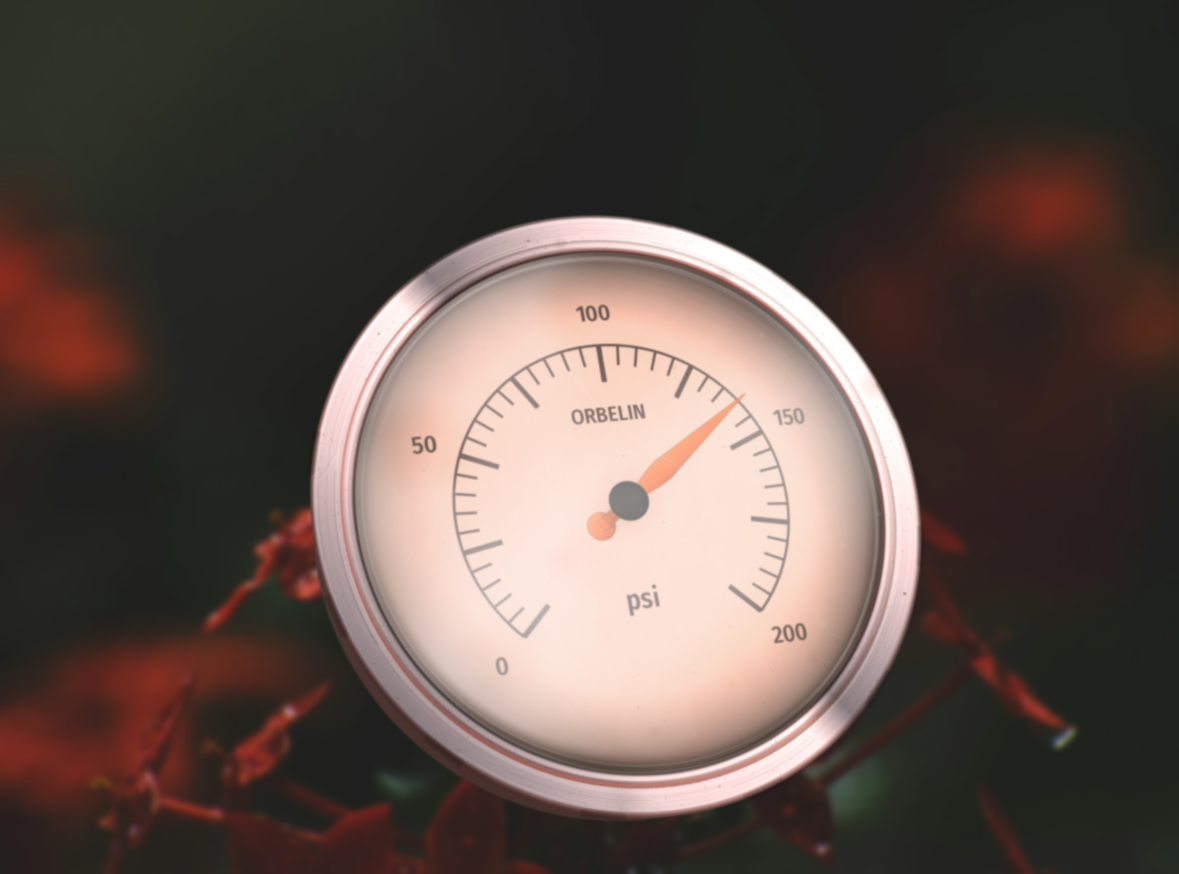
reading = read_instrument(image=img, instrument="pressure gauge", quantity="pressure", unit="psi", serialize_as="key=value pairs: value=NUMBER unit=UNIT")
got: value=140 unit=psi
